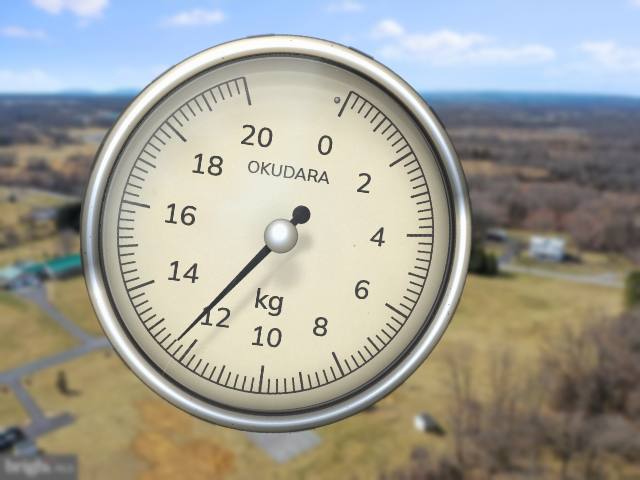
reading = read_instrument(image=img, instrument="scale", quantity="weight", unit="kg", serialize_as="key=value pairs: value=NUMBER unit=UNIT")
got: value=12.4 unit=kg
